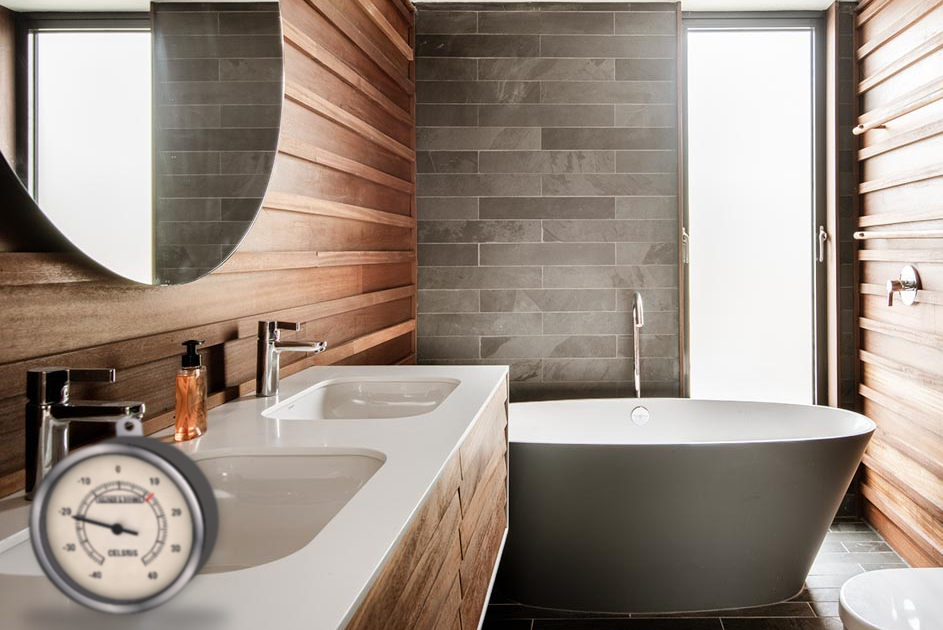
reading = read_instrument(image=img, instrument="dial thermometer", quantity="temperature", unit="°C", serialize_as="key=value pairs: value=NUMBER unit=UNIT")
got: value=-20 unit=°C
